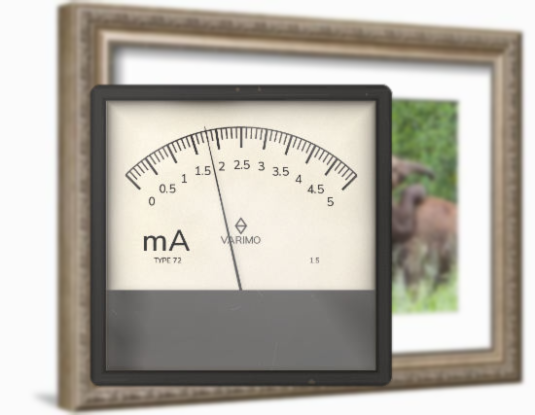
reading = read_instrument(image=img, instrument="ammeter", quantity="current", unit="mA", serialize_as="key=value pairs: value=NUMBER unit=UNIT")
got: value=1.8 unit=mA
